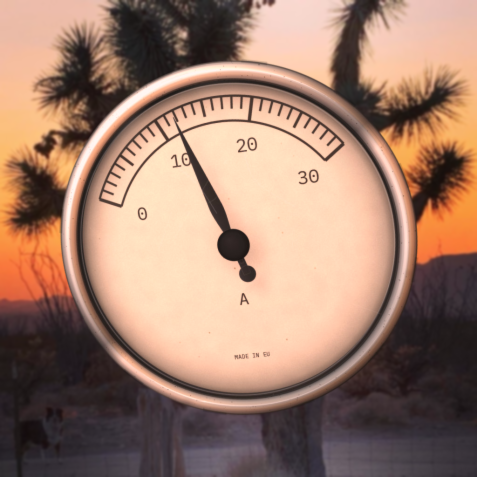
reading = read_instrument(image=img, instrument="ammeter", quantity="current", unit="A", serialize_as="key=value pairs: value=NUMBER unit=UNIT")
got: value=12 unit=A
